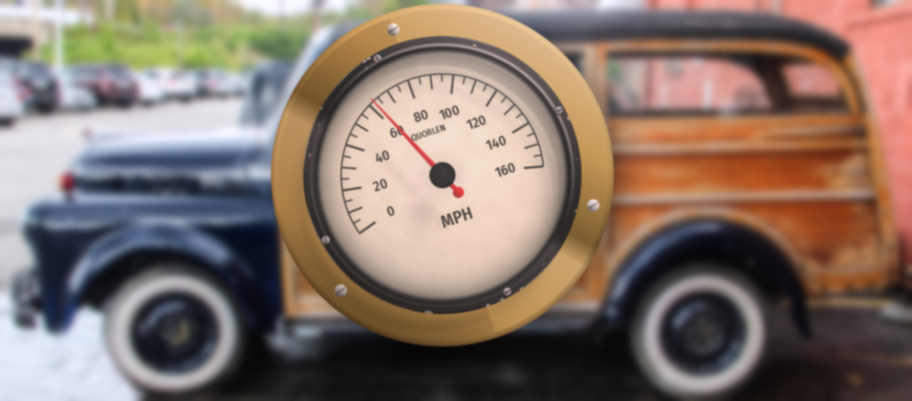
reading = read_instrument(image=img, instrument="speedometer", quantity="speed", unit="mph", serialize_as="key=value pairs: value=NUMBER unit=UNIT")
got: value=62.5 unit=mph
